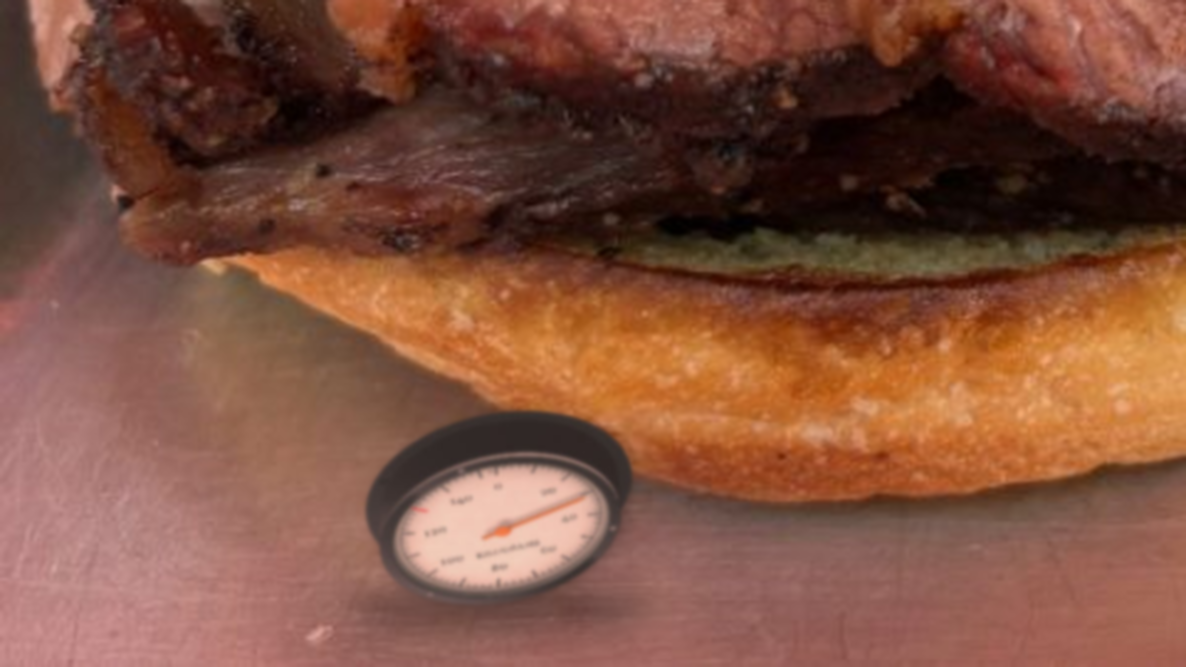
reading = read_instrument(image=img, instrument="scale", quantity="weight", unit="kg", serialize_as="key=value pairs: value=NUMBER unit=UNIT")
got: value=30 unit=kg
